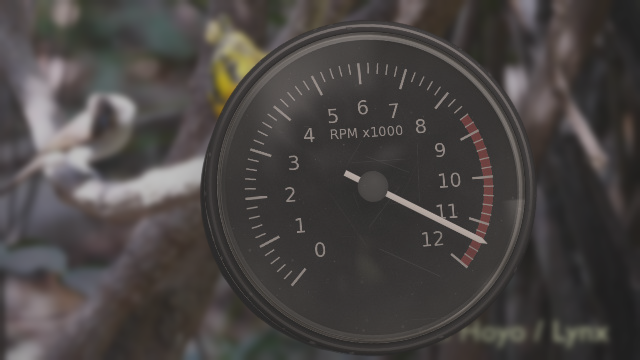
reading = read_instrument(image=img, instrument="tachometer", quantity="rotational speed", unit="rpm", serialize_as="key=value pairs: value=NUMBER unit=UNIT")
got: value=11400 unit=rpm
